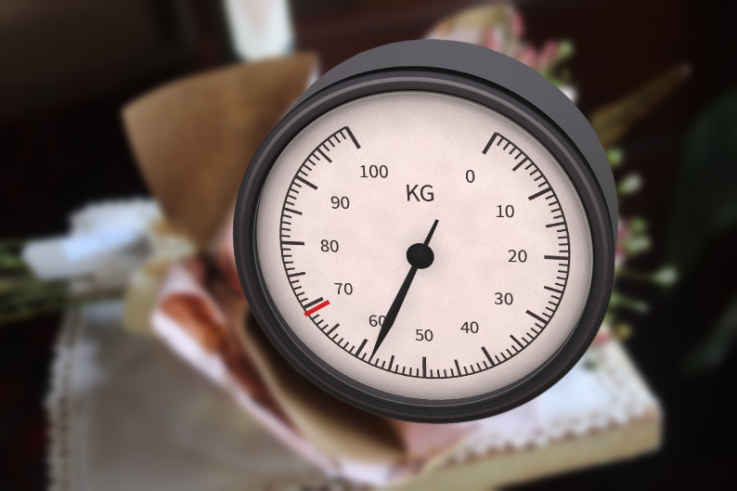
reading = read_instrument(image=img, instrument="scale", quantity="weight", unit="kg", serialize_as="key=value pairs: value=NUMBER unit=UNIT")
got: value=58 unit=kg
